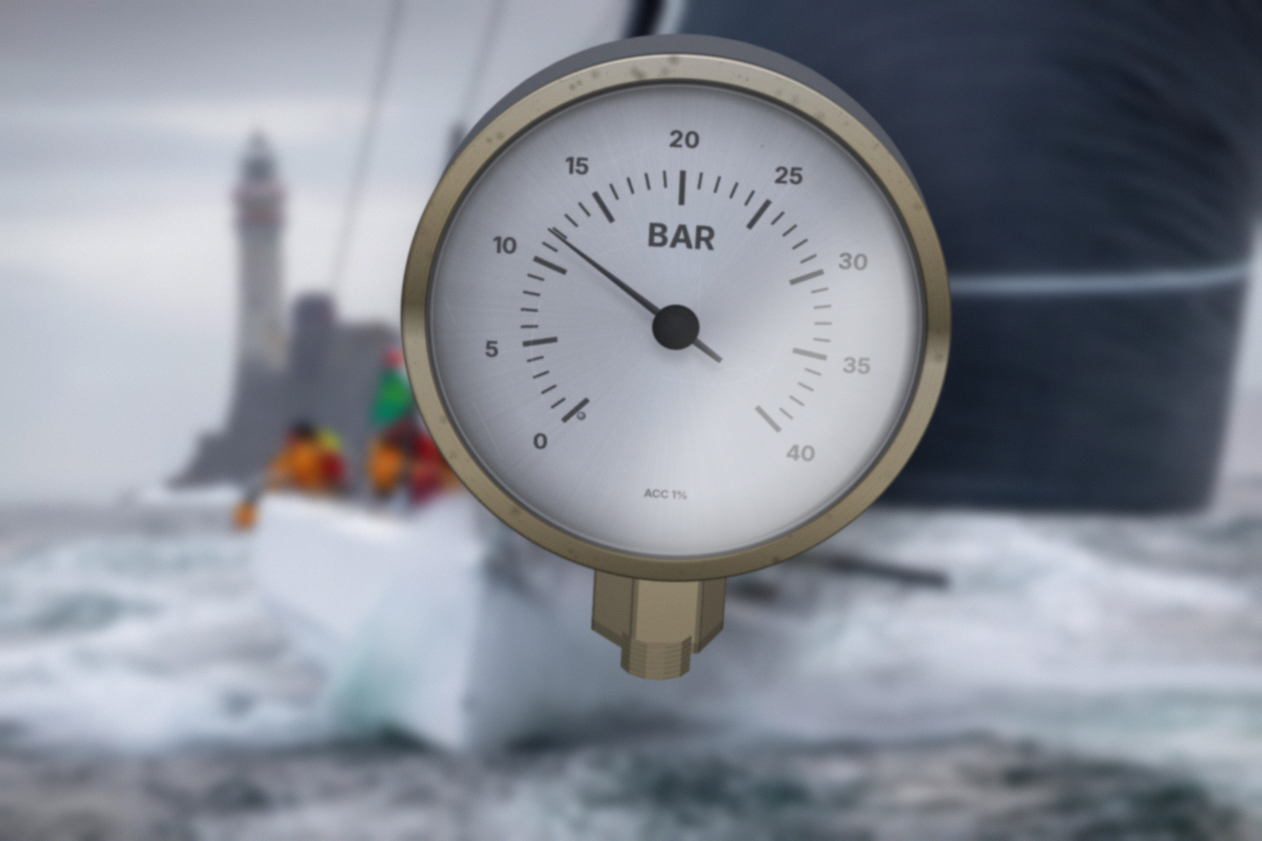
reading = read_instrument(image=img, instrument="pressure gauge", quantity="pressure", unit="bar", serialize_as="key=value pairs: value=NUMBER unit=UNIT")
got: value=12 unit=bar
